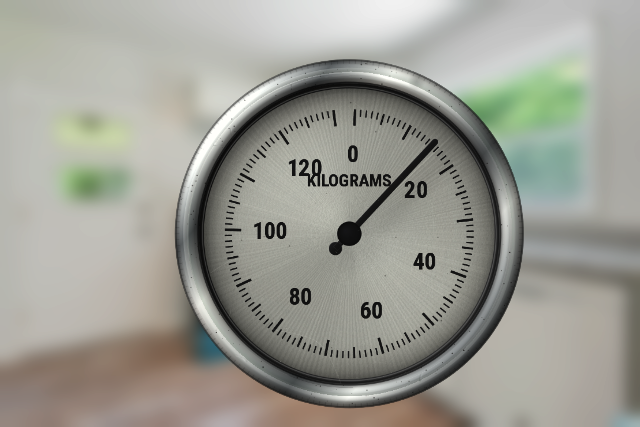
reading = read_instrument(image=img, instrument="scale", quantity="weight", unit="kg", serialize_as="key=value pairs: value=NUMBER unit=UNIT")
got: value=15 unit=kg
